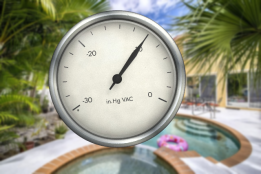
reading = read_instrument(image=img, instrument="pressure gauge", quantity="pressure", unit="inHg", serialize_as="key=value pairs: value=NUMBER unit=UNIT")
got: value=-10 unit=inHg
